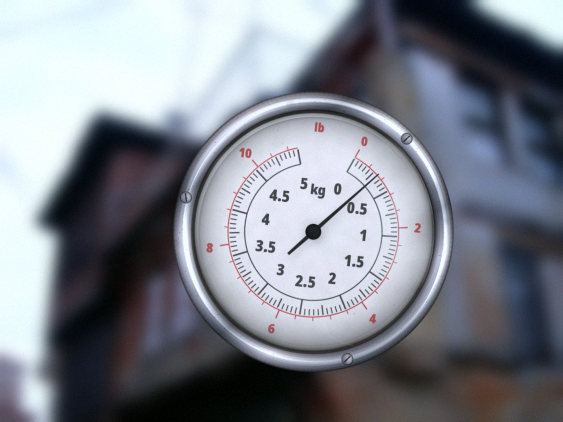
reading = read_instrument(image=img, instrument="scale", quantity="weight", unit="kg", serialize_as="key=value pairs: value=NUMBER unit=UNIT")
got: value=0.3 unit=kg
